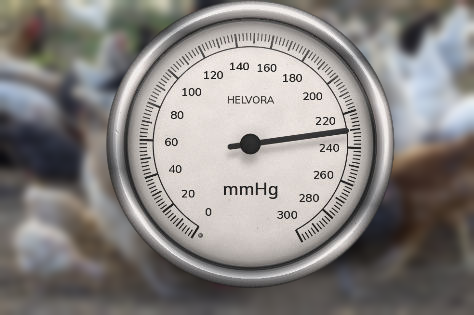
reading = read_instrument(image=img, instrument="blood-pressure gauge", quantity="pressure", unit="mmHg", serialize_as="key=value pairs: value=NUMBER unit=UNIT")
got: value=230 unit=mmHg
